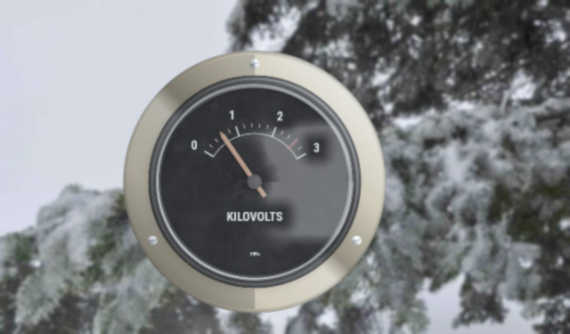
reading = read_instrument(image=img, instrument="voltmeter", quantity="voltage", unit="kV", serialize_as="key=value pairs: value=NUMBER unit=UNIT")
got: value=0.6 unit=kV
